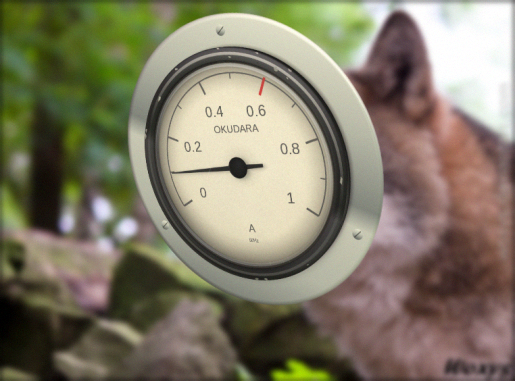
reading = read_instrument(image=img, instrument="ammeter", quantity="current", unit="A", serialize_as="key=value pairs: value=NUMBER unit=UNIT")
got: value=0.1 unit=A
